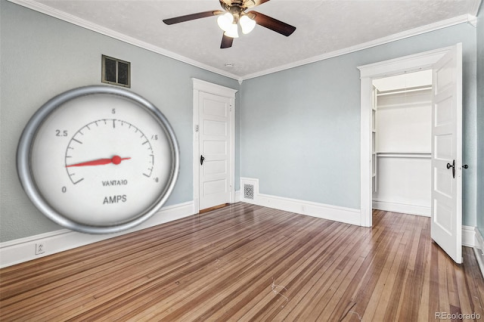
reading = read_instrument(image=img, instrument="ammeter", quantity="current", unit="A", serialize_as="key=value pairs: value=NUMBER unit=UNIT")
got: value=1 unit=A
